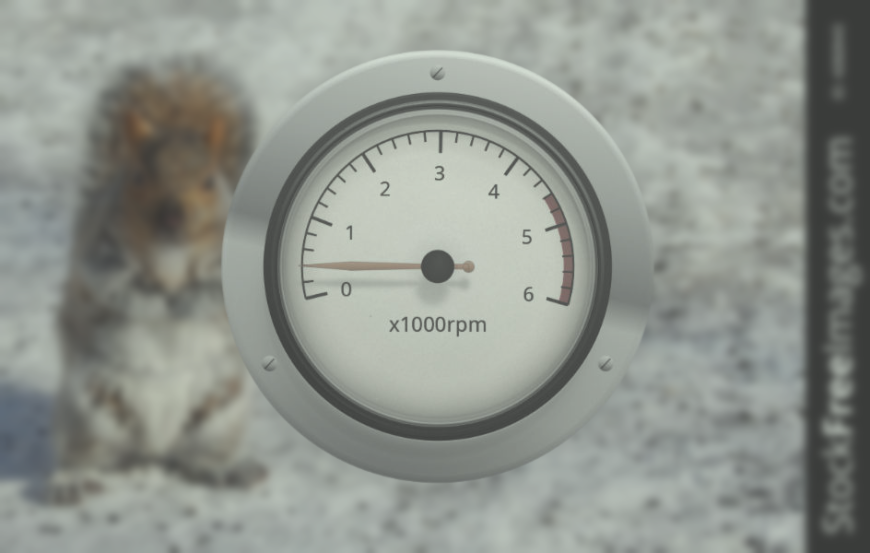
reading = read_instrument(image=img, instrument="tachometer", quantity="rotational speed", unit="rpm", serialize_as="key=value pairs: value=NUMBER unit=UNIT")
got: value=400 unit=rpm
